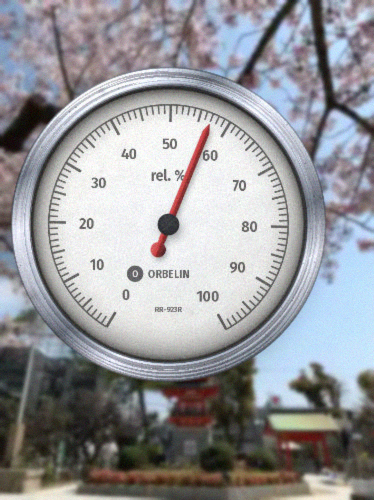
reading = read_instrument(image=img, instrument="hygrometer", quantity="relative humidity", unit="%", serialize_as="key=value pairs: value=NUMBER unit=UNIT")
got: value=57 unit=%
